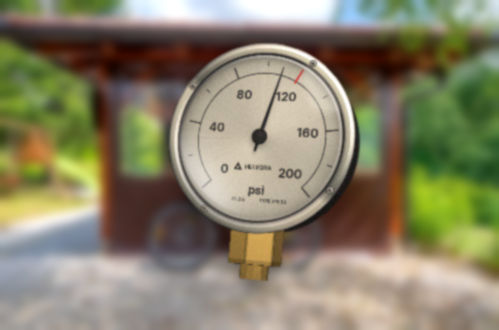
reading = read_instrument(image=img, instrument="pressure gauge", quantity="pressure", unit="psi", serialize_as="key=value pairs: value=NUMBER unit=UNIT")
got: value=110 unit=psi
